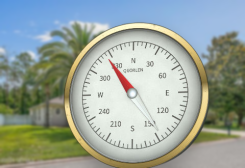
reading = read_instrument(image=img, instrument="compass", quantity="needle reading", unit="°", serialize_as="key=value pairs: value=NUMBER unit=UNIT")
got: value=325 unit=°
